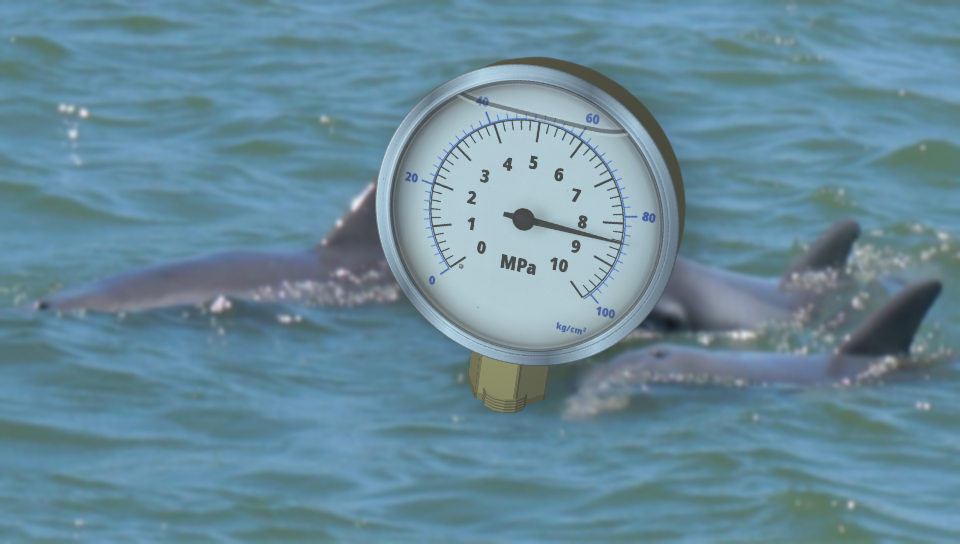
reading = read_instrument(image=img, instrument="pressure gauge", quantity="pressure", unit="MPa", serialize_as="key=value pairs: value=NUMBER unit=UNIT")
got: value=8.4 unit=MPa
